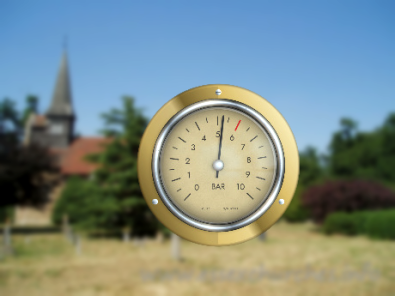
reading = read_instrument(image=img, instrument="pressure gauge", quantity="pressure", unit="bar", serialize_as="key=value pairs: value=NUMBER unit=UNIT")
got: value=5.25 unit=bar
